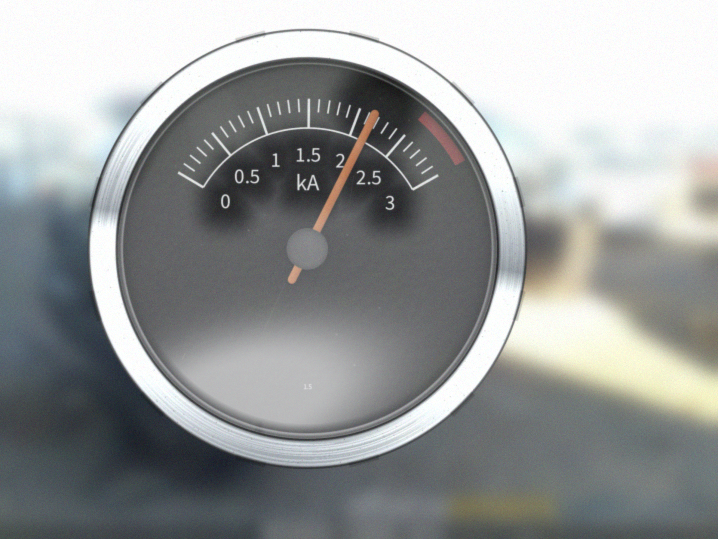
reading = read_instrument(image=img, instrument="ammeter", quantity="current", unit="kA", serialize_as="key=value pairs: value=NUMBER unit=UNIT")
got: value=2.15 unit=kA
